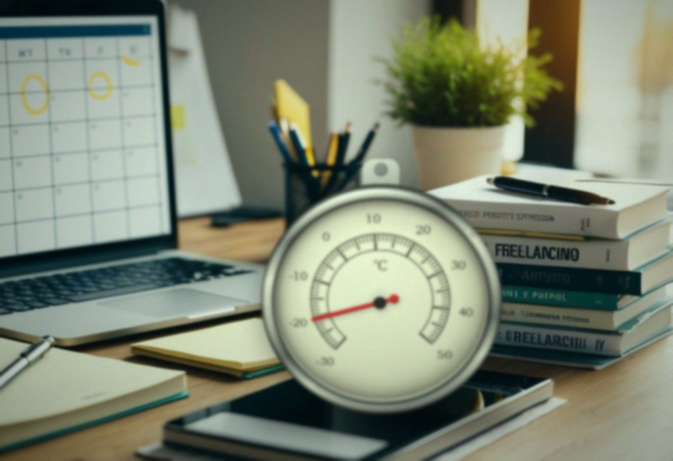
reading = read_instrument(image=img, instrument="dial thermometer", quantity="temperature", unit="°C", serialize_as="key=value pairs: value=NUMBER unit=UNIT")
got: value=-20 unit=°C
